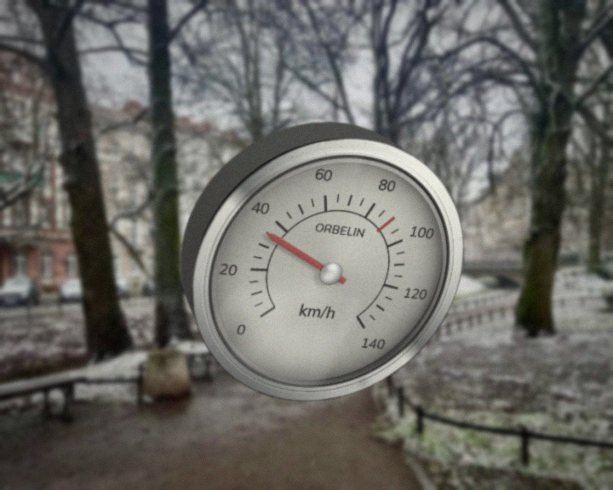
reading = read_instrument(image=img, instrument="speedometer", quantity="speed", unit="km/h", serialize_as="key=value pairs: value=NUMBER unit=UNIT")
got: value=35 unit=km/h
